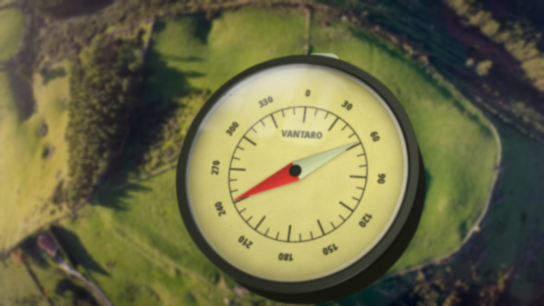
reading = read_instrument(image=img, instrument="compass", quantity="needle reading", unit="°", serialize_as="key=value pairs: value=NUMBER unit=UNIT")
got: value=240 unit=°
